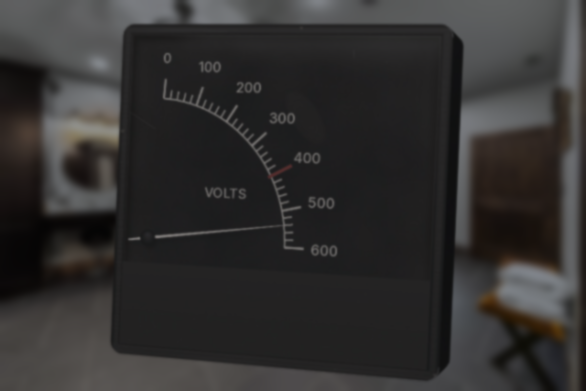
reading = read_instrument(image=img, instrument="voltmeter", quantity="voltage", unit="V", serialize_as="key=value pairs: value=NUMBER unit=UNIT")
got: value=540 unit=V
